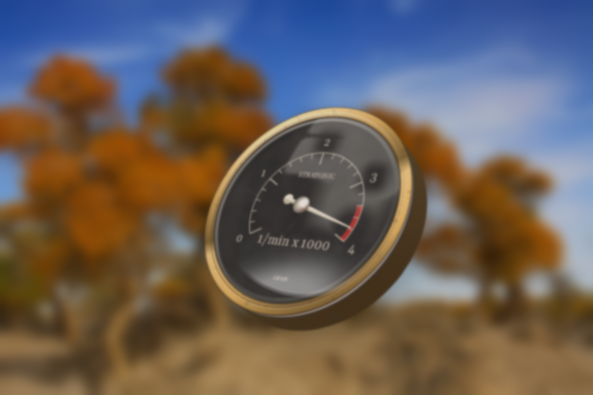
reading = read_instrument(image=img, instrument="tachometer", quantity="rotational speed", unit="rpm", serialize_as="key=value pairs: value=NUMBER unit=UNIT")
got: value=3800 unit=rpm
